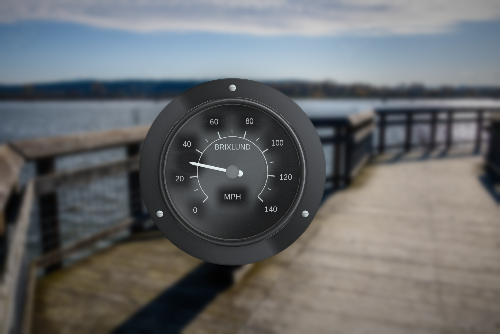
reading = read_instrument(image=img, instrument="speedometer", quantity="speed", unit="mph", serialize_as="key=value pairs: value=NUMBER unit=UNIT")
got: value=30 unit=mph
